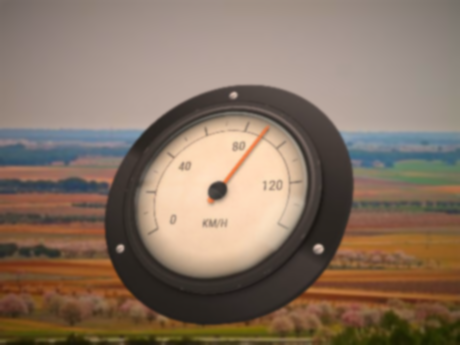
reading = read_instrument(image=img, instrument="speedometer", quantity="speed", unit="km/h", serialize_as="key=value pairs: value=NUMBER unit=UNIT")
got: value=90 unit=km/h
